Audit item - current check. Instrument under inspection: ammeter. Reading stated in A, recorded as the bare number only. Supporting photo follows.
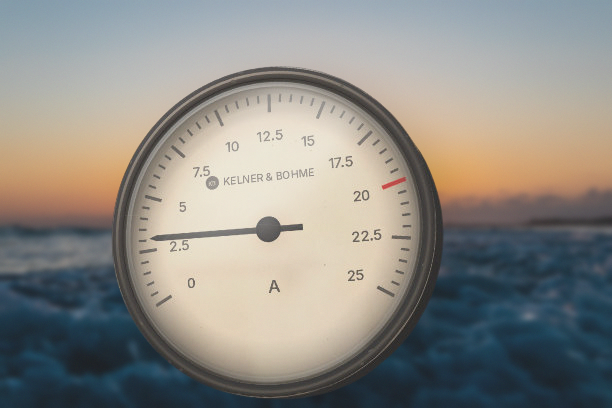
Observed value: 3
